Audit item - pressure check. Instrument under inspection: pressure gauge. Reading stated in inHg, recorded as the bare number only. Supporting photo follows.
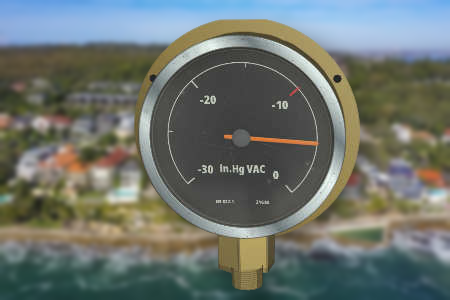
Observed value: -5
